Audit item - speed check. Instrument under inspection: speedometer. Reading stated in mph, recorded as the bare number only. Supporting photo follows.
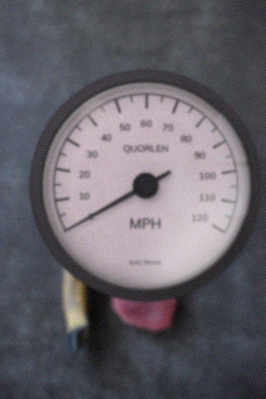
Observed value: 0
